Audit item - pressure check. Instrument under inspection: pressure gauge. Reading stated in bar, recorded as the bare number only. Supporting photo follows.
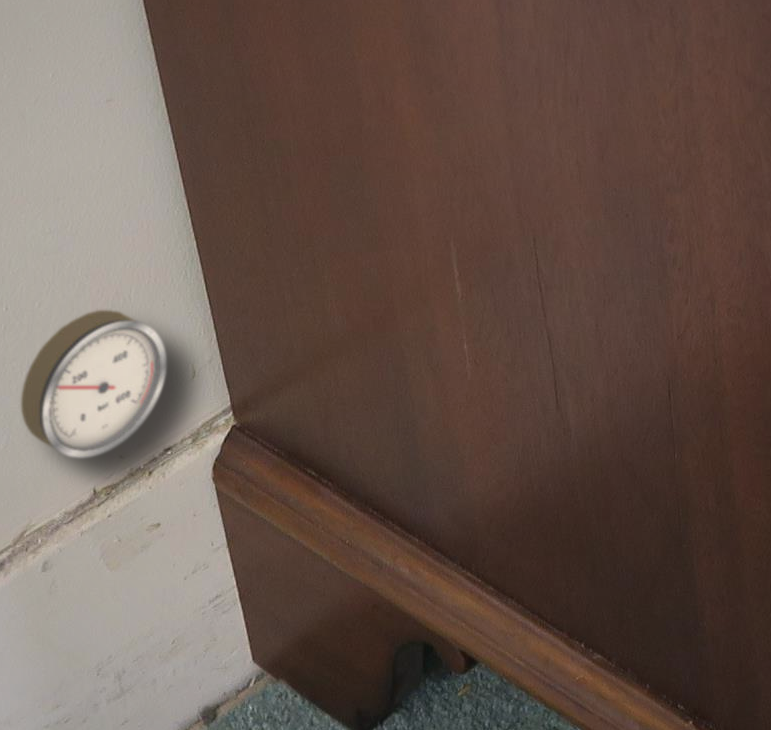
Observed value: 160
